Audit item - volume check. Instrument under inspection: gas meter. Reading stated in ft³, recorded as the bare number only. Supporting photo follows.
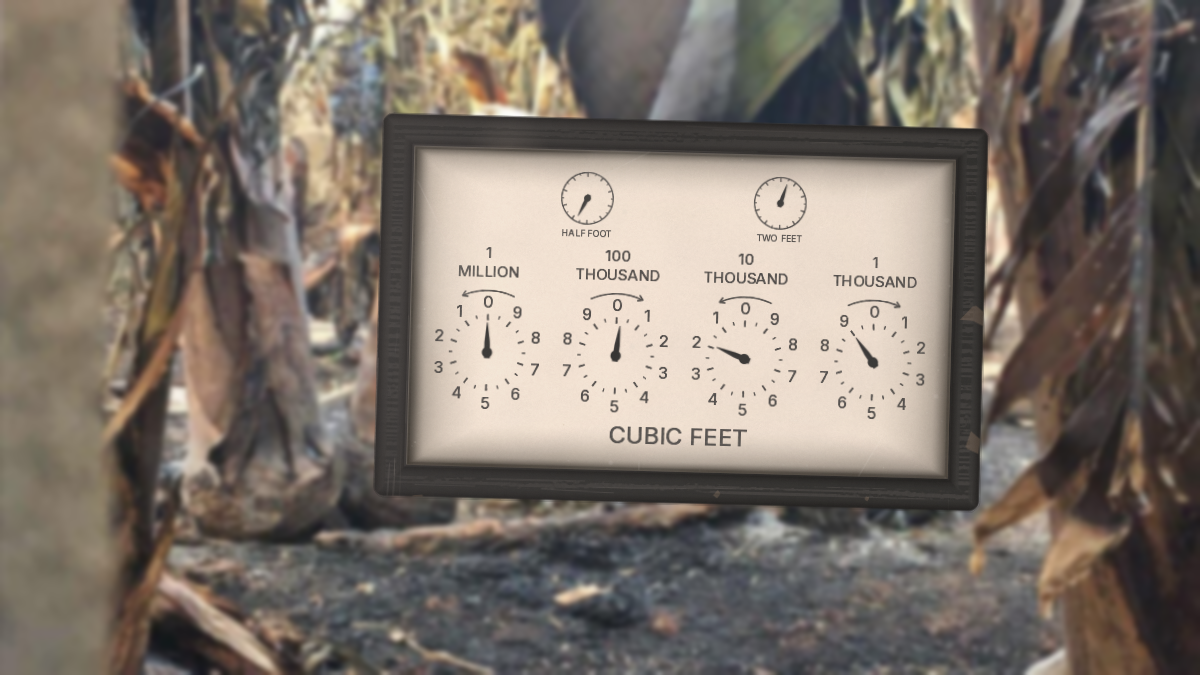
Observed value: 1900
